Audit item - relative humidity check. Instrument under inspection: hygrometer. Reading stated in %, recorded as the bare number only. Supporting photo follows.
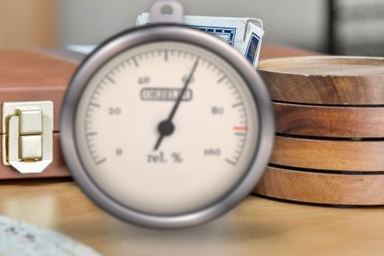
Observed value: 60
